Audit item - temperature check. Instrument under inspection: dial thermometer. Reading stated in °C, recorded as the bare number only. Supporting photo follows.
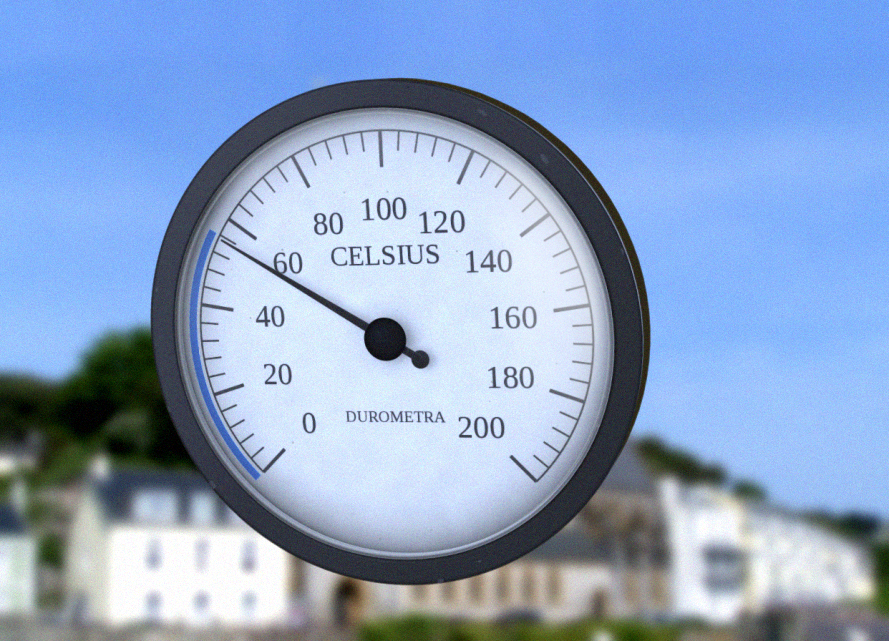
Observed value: 56
